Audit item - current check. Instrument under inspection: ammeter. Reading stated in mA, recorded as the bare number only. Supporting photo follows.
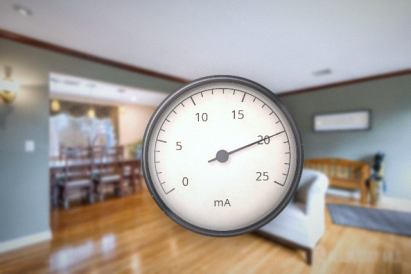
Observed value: 20
